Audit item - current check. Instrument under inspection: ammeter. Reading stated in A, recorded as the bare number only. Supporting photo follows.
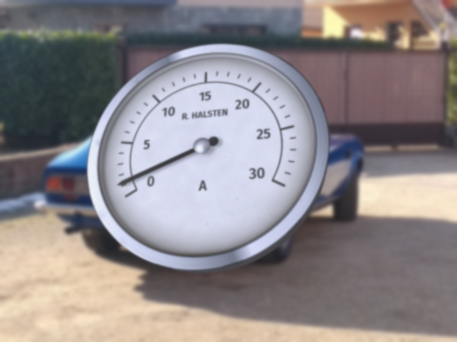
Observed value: 1
